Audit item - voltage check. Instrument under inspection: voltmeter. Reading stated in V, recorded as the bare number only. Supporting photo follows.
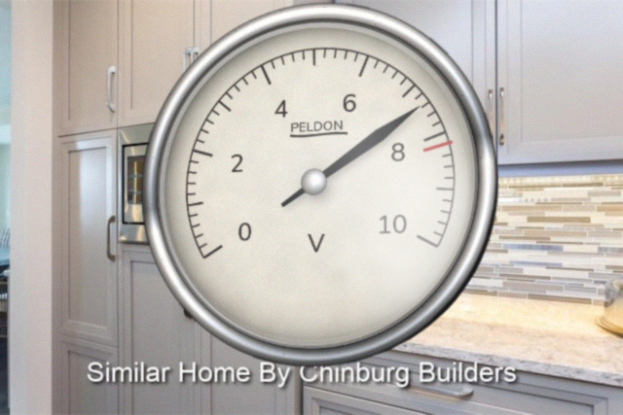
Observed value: 7.4
